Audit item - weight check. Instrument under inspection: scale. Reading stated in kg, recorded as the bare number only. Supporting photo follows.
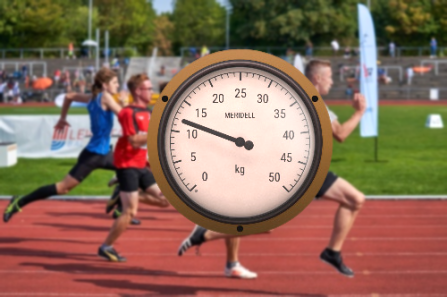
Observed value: 12
